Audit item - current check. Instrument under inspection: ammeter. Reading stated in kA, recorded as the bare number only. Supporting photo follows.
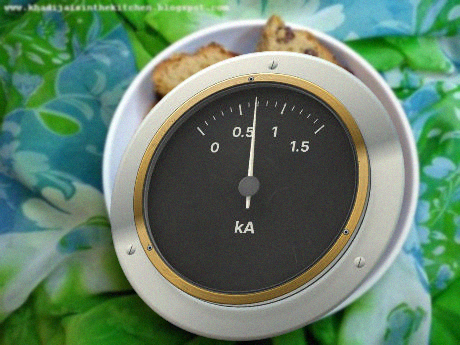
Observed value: 0.7
